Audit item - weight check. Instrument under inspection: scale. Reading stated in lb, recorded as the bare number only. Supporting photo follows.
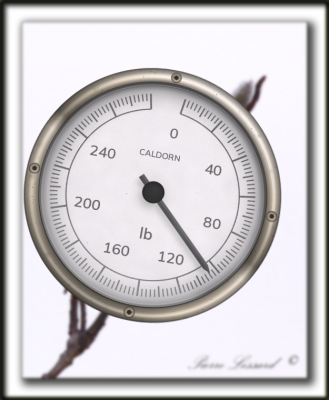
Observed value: 104
